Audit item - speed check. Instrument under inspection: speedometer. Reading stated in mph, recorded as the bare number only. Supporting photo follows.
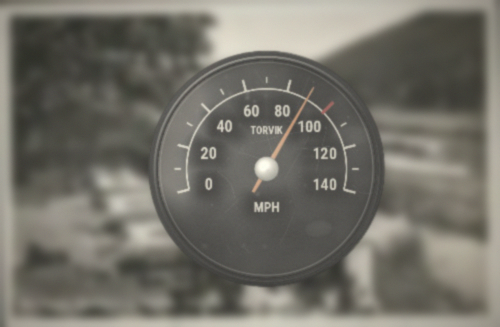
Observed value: 90
